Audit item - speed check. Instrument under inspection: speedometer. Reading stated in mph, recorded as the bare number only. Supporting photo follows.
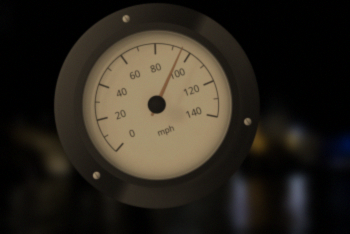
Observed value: 95
